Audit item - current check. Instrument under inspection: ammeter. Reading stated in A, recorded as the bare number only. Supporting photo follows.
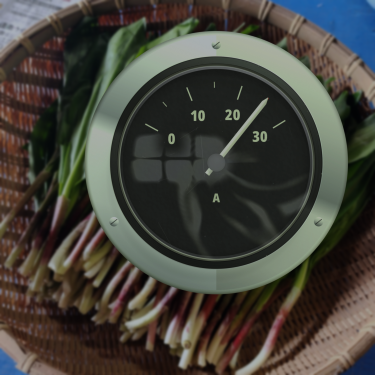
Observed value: 25
